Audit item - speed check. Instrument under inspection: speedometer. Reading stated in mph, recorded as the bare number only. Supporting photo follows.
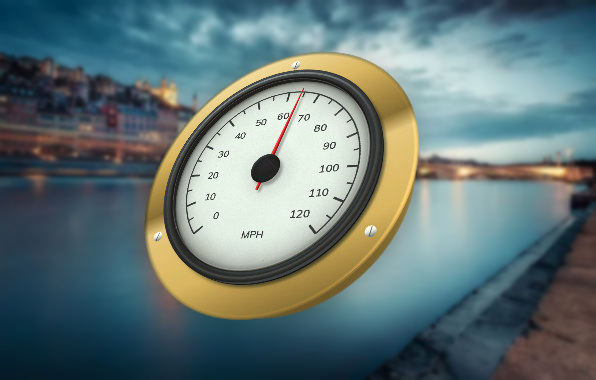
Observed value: 65
